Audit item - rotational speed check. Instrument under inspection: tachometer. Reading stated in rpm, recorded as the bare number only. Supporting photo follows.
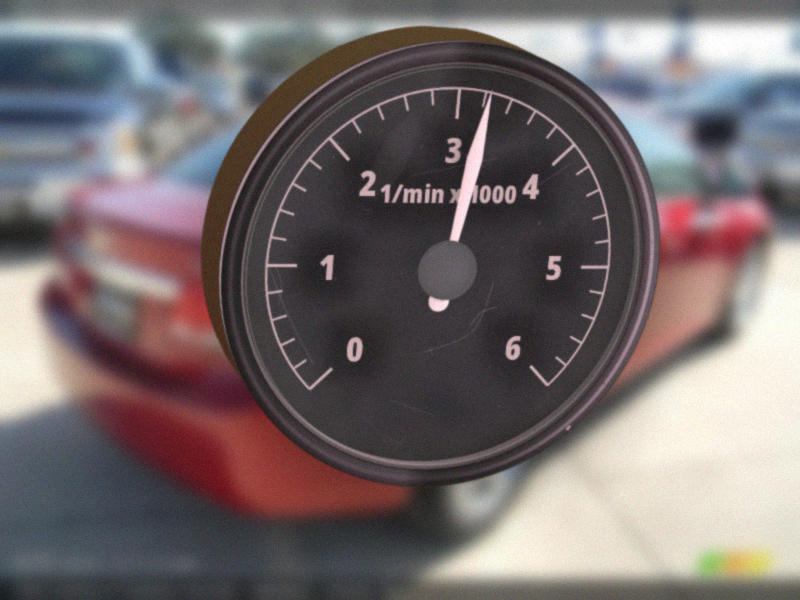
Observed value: 3200
